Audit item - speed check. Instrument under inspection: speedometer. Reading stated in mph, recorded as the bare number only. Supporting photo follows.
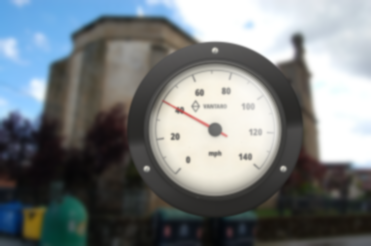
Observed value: 40
